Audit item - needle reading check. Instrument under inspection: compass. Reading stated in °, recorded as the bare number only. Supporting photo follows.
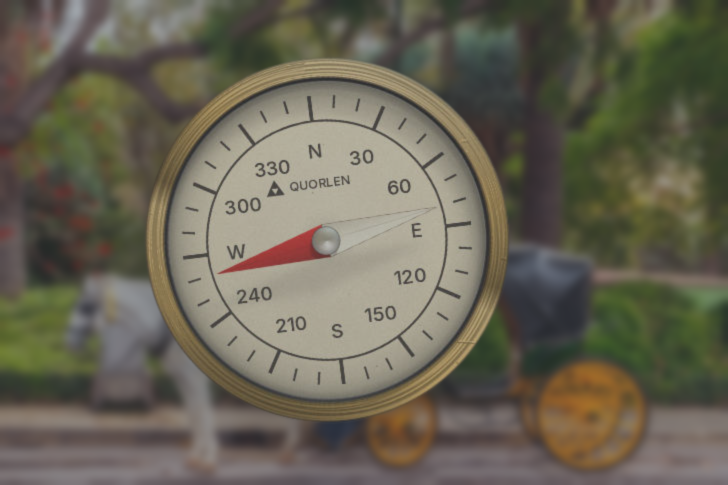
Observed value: 260
